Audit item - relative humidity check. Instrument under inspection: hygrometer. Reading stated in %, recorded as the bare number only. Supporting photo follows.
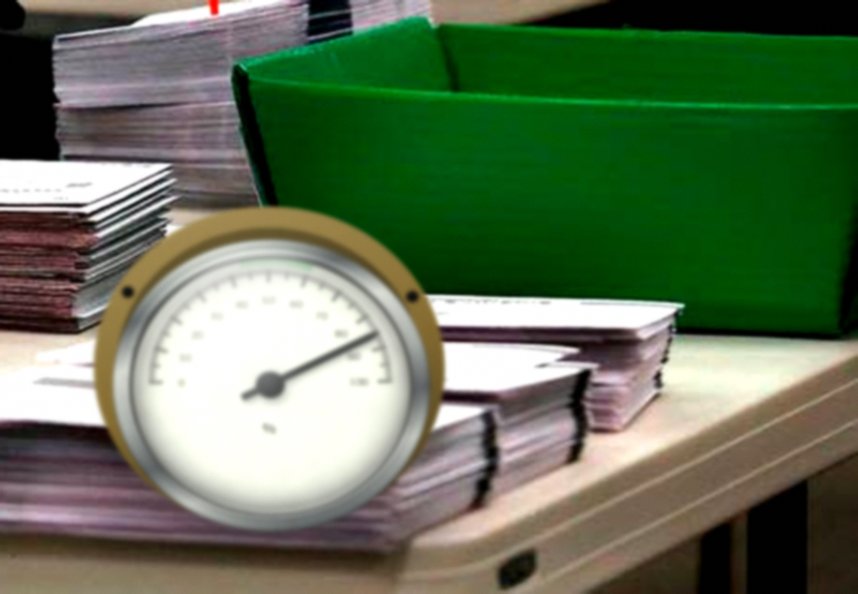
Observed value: 85
